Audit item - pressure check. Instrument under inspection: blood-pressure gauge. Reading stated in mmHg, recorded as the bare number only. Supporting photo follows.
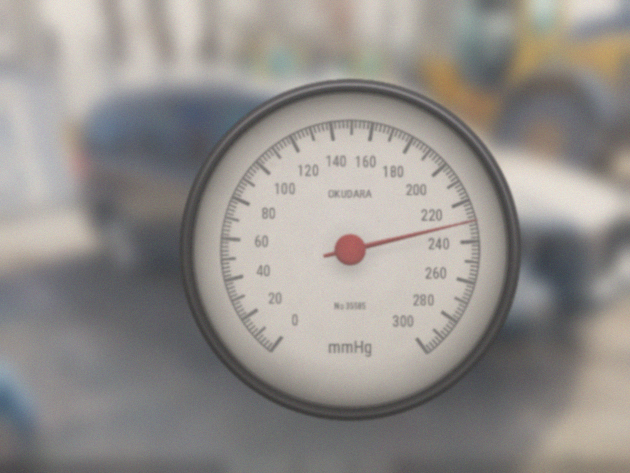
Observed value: 230
